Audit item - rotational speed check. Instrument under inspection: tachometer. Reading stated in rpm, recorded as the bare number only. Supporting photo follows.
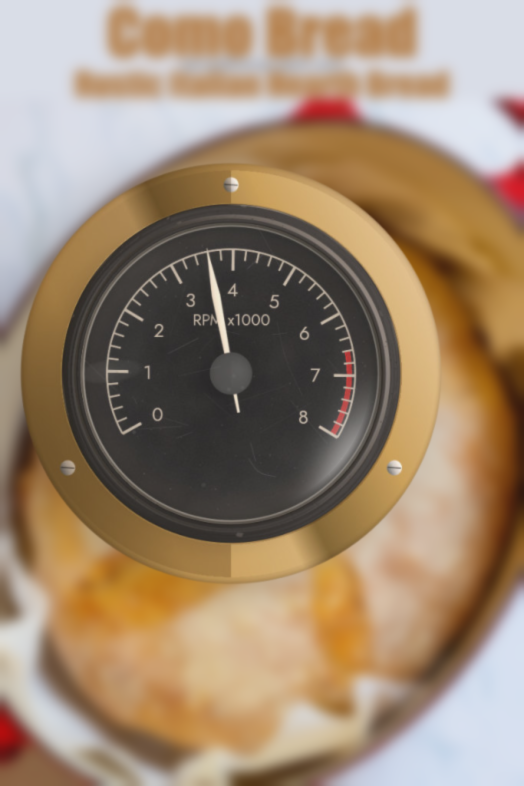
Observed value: 3600
